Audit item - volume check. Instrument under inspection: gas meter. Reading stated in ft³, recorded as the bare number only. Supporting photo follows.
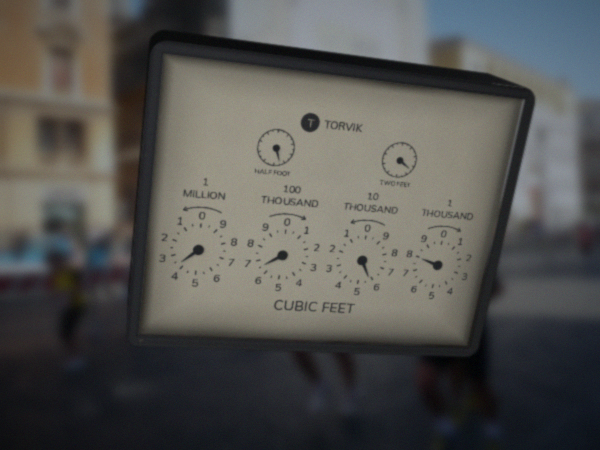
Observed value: 365800
